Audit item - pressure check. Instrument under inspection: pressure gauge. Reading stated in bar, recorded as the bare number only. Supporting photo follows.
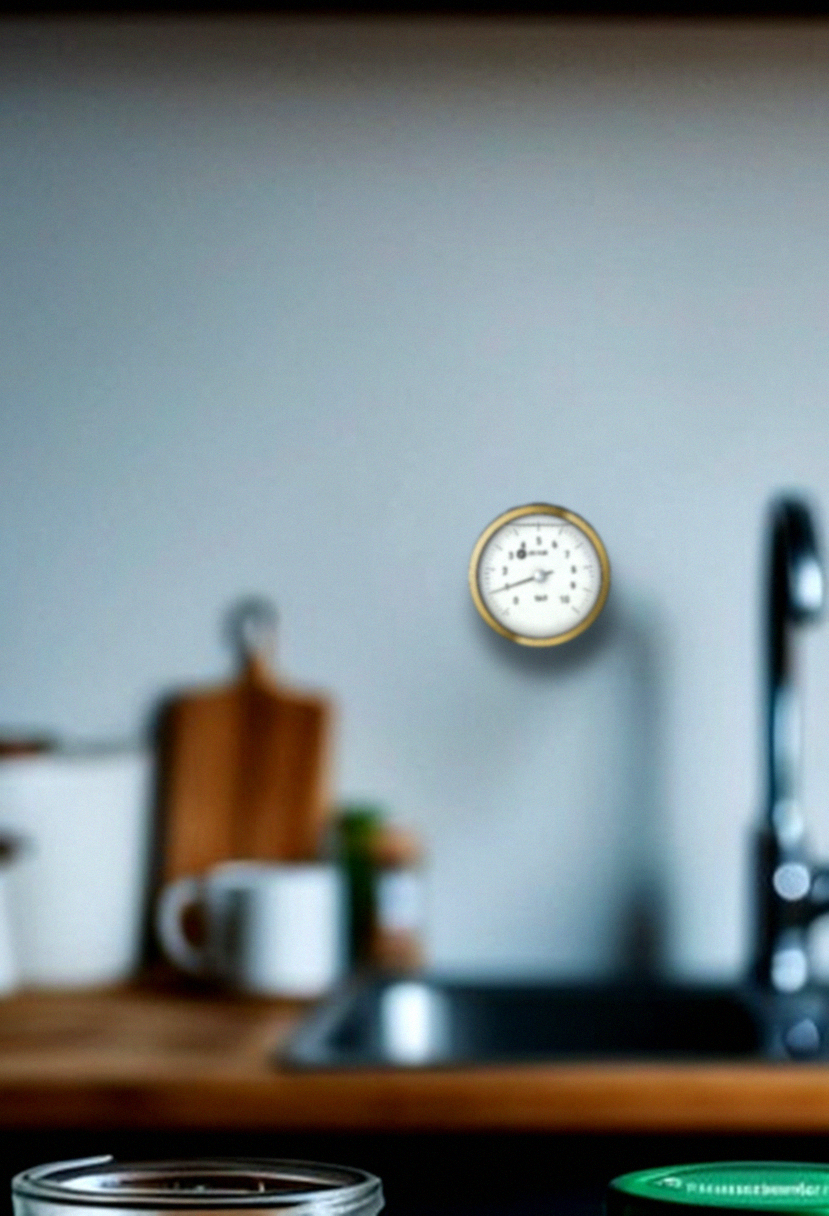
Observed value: 1
